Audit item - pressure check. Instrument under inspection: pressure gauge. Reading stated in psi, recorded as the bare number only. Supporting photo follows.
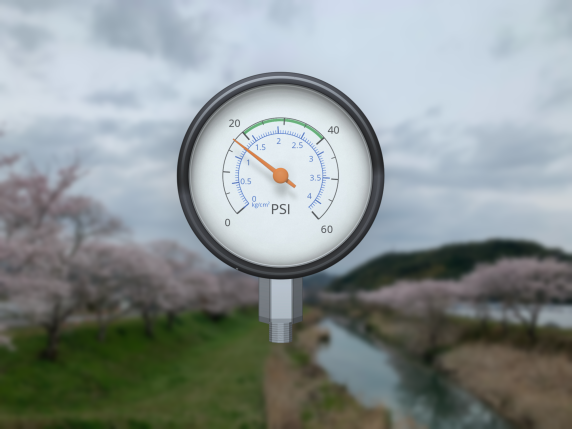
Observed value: 17.5
